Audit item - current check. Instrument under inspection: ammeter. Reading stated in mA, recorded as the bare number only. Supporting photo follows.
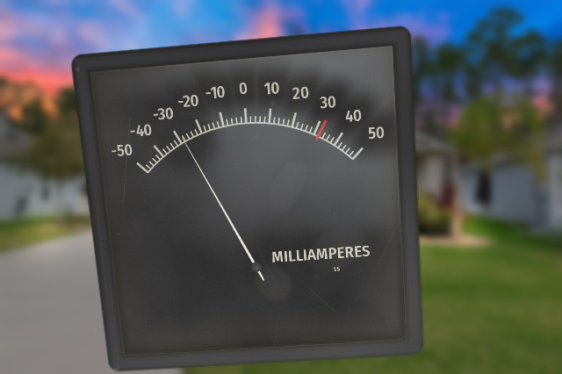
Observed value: -28
